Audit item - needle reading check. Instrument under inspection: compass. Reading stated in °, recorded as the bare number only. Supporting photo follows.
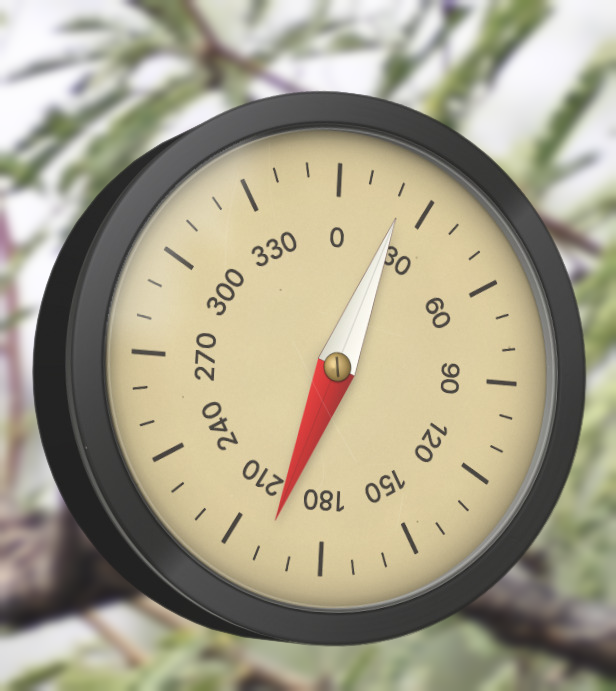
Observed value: 200
